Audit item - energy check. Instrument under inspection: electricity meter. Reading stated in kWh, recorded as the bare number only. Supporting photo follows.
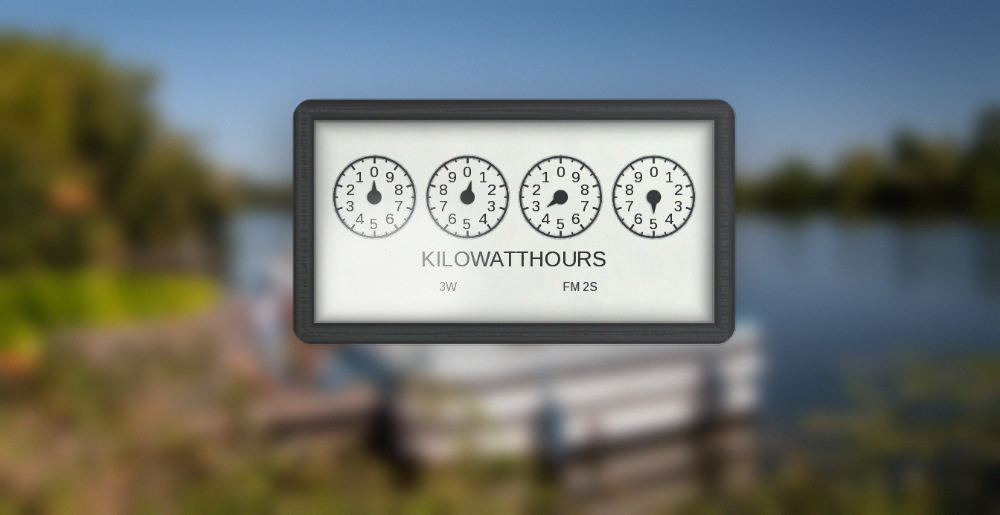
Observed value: 35
